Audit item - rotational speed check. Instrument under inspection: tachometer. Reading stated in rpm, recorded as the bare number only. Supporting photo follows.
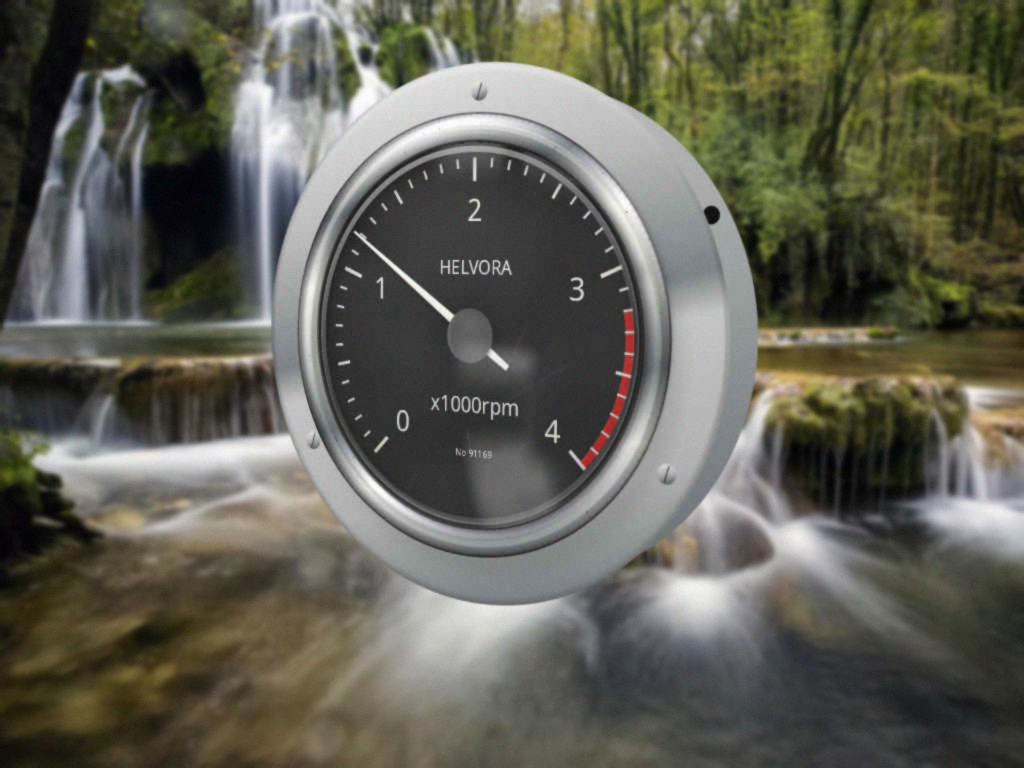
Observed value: 1200
